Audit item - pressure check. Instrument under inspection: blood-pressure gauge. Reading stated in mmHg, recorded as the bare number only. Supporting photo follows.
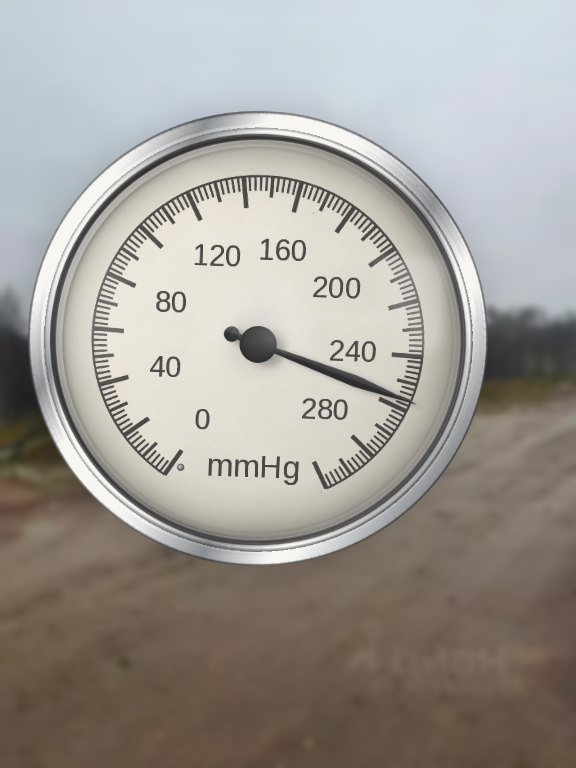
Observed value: 256
